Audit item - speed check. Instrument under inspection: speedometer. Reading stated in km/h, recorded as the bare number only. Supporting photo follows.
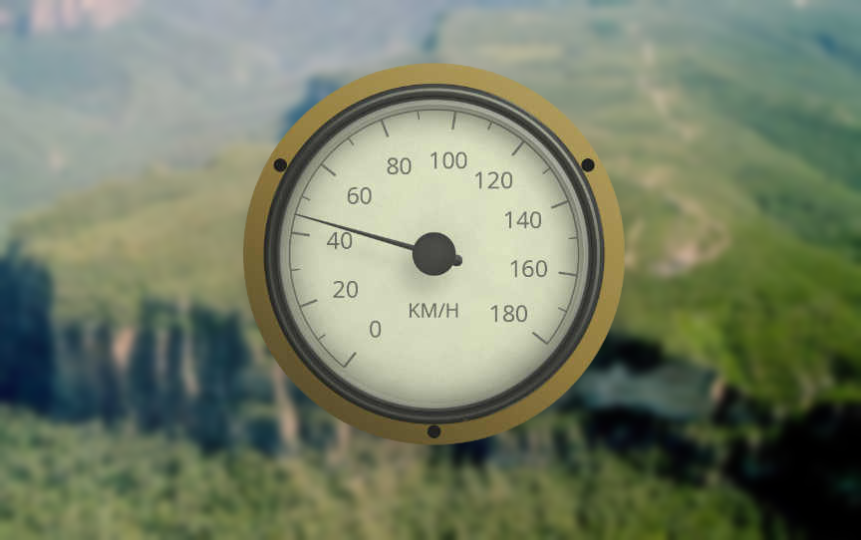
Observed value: 45
